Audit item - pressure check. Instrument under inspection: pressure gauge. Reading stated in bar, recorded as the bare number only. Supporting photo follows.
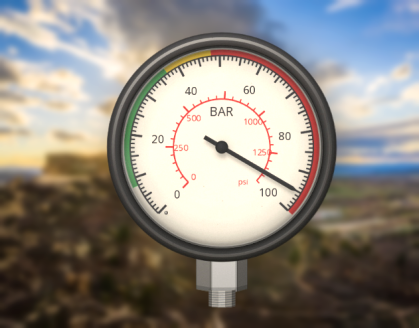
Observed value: 95
